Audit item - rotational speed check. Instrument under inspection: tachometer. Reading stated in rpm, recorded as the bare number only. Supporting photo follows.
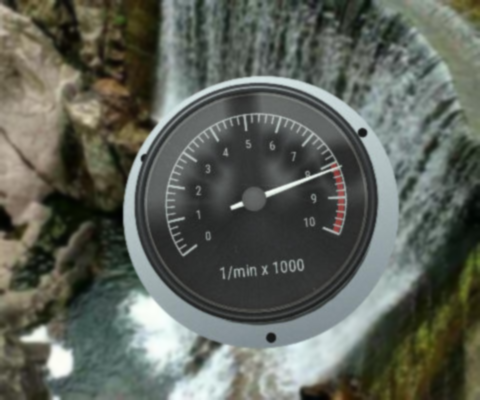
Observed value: 8200
